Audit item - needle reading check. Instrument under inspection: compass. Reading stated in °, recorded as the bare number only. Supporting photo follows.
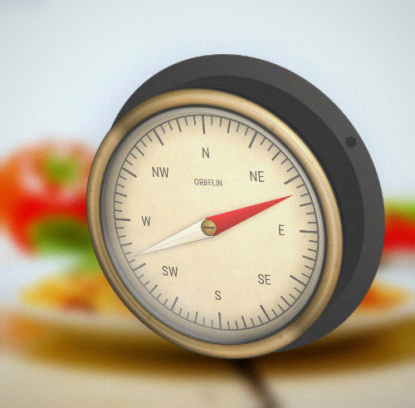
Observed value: 67.5
